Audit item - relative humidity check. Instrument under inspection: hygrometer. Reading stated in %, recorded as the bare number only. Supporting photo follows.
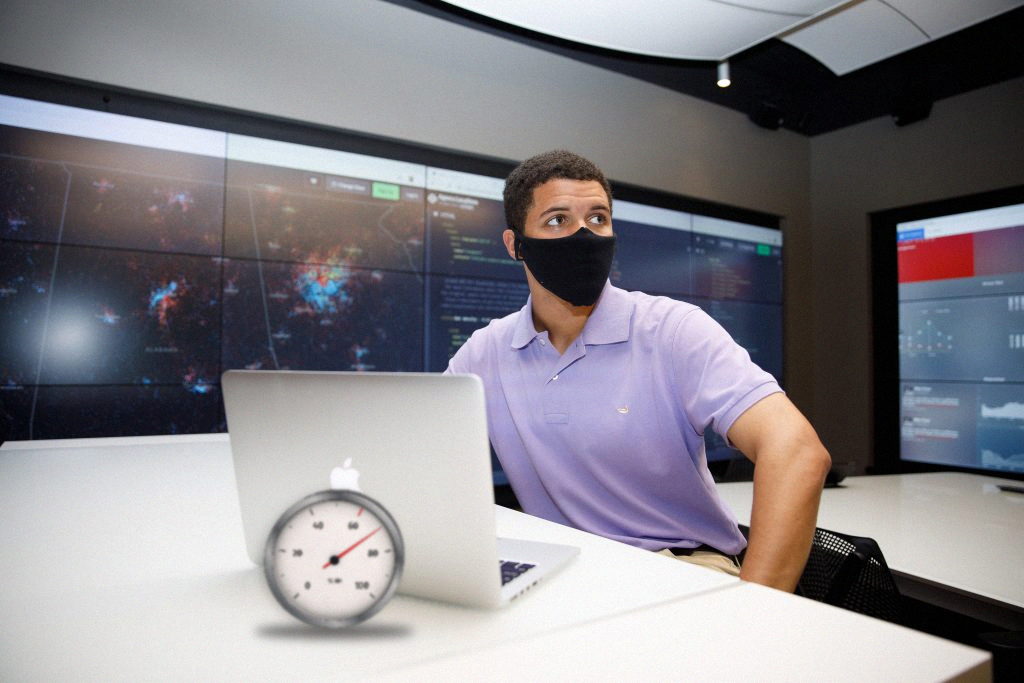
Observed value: 70
